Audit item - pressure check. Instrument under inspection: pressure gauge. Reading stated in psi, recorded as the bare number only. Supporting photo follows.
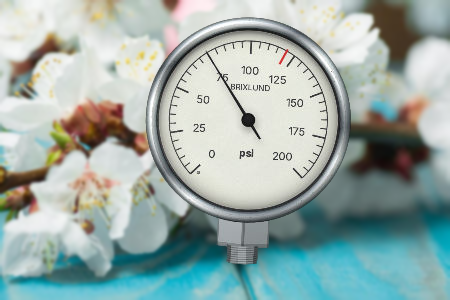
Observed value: 75
